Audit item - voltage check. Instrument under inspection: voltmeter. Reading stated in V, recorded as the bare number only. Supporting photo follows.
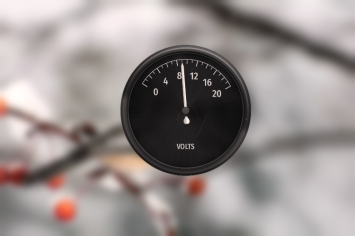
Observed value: 9
